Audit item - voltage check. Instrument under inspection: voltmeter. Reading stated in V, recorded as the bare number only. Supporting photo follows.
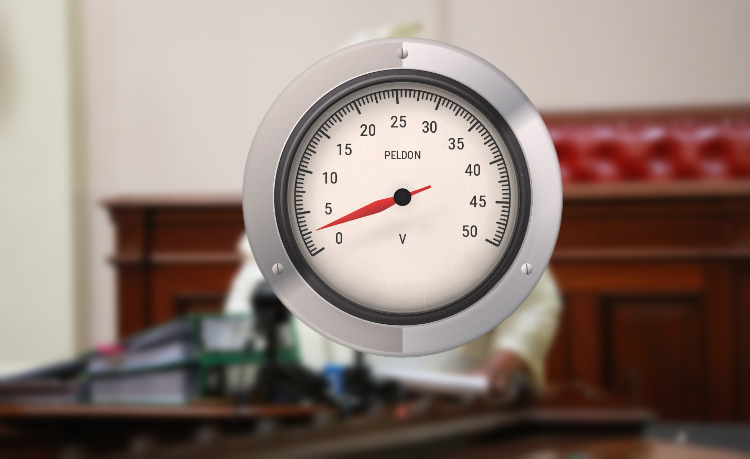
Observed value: 2.5
